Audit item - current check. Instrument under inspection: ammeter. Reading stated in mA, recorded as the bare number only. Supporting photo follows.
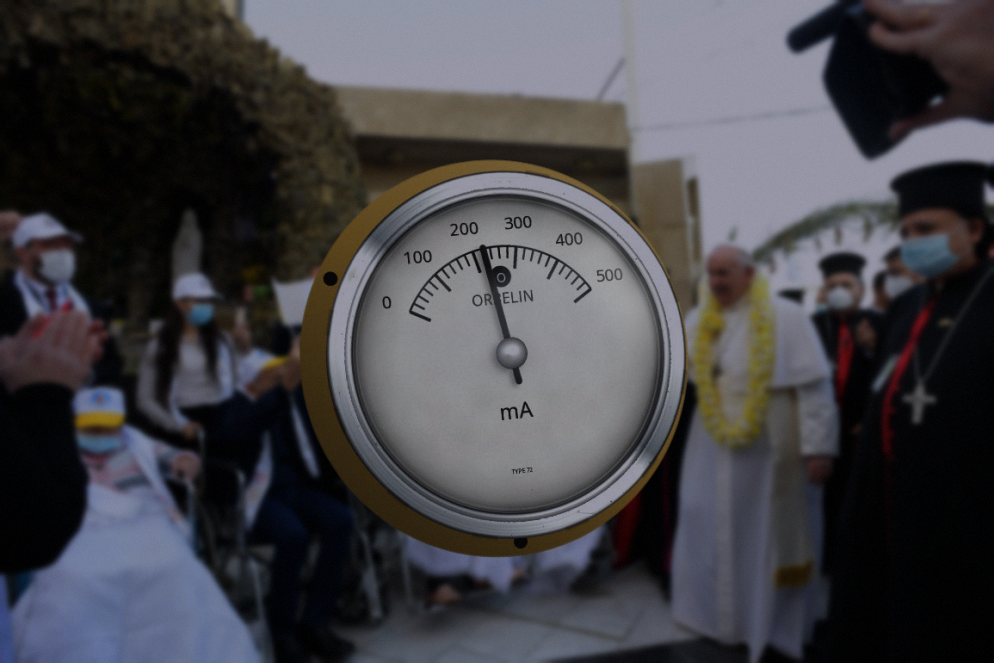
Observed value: 220
